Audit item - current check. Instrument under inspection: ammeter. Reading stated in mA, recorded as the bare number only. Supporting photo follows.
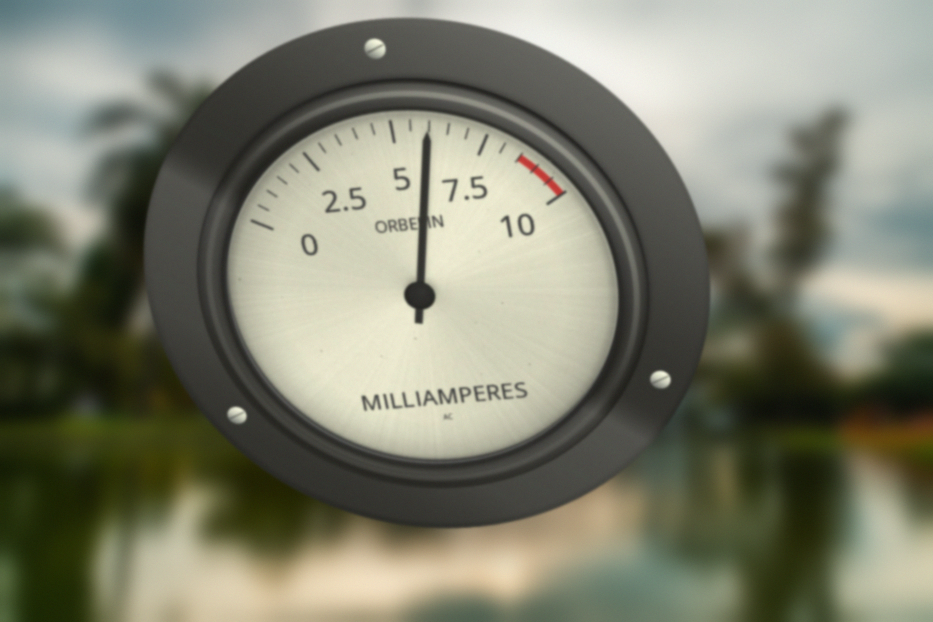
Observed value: 6
